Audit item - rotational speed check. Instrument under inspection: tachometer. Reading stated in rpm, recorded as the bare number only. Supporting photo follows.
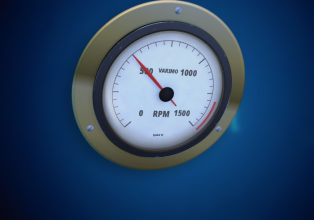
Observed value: 500
